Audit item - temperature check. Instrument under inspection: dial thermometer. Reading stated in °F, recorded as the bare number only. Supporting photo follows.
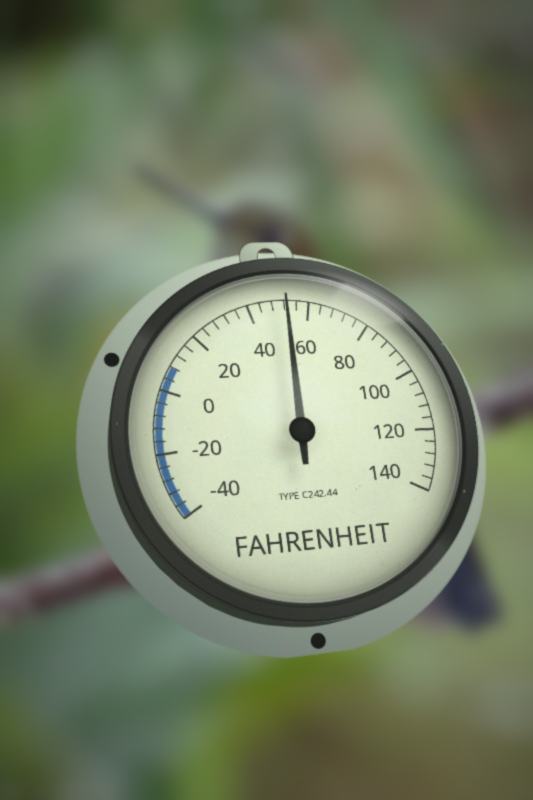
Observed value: 52
